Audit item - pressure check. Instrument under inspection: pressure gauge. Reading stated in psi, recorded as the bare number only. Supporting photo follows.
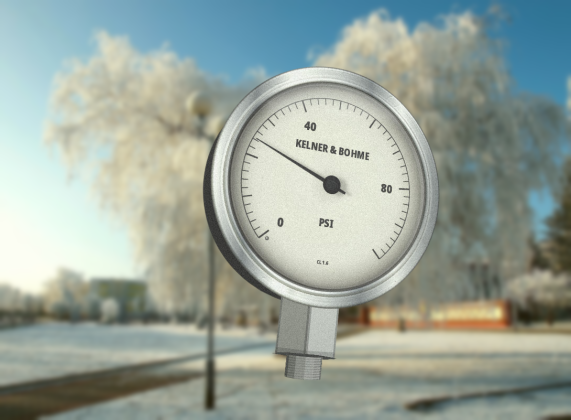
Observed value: 24
